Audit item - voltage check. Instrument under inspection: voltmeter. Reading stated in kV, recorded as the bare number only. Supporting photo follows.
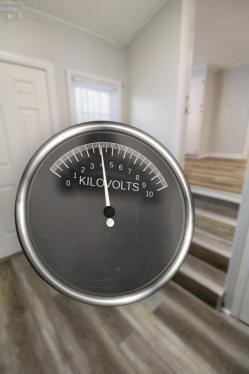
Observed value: 4
